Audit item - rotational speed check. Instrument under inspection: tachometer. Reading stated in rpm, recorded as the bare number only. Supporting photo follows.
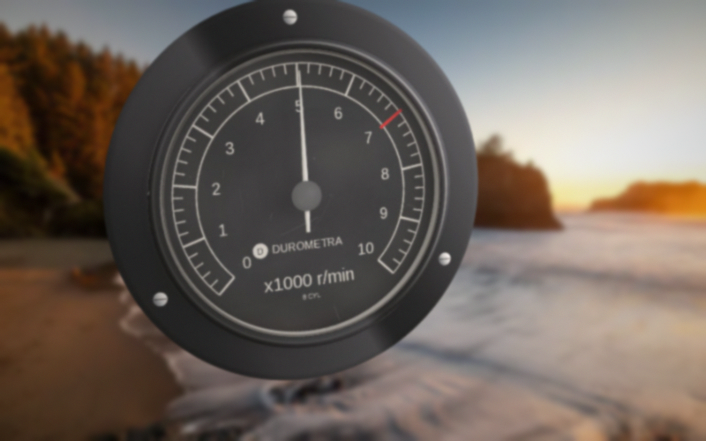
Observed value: 5000
